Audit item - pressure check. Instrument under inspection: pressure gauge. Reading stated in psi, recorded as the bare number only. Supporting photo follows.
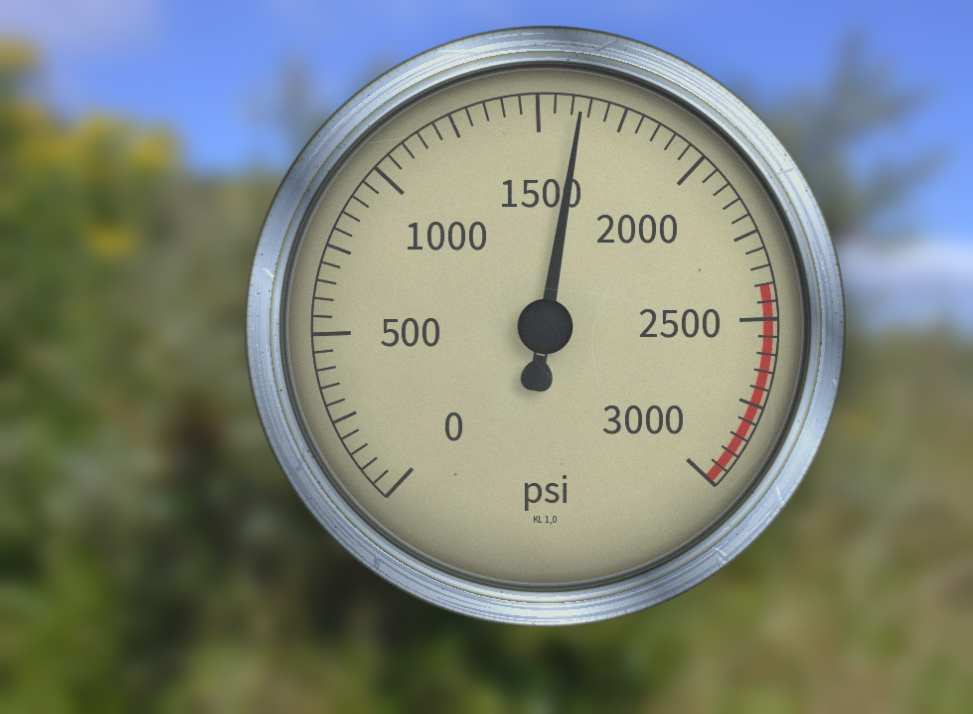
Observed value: 1625
